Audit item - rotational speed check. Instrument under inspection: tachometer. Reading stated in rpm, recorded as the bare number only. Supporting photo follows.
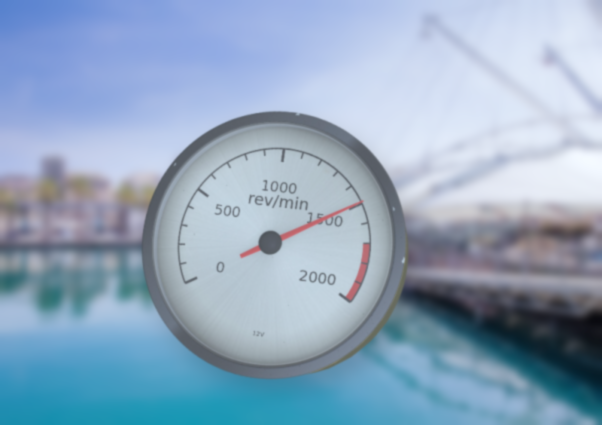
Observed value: 1500
